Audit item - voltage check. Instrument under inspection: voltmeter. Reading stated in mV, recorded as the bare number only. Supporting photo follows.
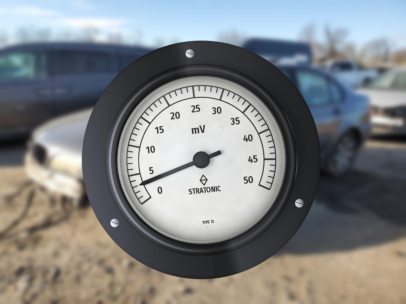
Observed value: 3
